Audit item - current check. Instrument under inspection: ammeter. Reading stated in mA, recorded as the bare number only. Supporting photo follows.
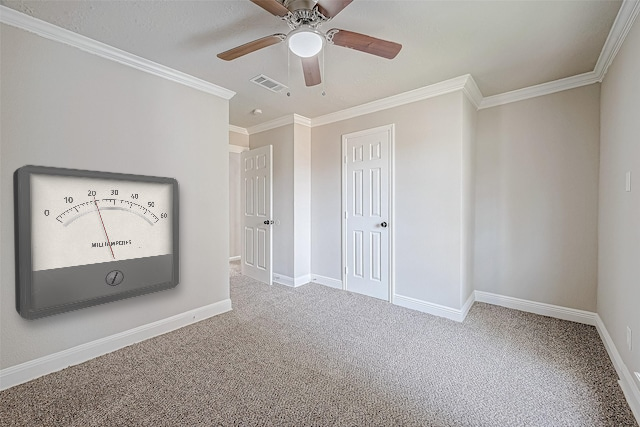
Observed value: 20
